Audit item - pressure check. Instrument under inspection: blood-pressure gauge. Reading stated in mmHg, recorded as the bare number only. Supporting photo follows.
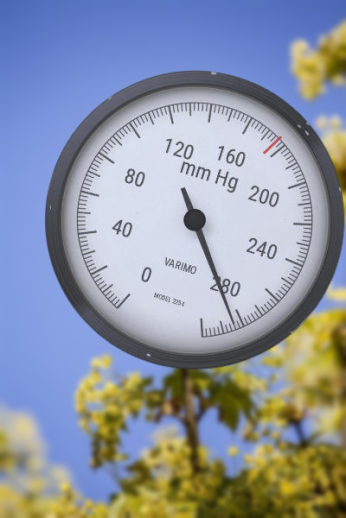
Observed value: 284
